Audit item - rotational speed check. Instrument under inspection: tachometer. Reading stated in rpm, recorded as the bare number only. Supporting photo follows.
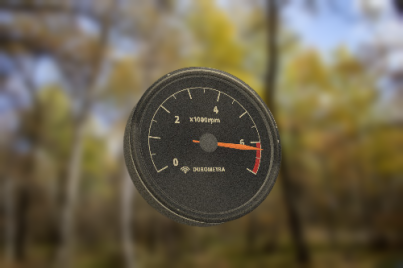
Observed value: 6250
